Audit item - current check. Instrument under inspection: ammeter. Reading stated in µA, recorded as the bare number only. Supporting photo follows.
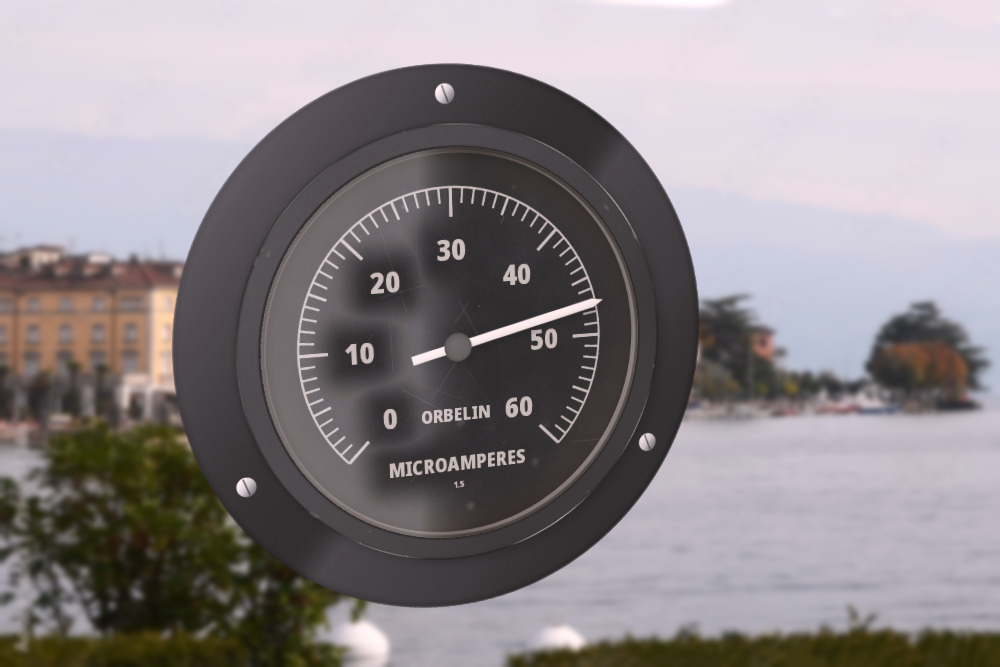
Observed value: 47
